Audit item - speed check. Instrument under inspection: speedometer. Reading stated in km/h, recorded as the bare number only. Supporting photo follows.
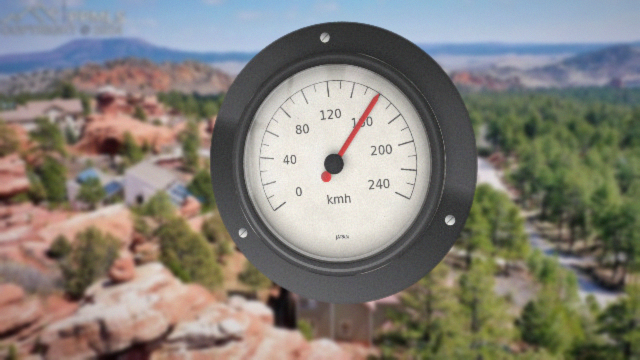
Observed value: 160
